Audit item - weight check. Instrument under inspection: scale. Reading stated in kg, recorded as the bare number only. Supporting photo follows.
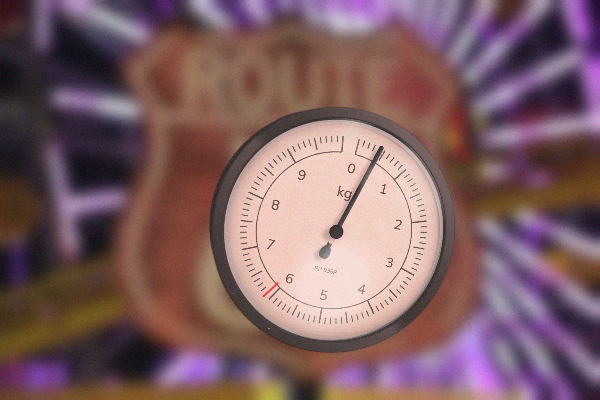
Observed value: 0.4
